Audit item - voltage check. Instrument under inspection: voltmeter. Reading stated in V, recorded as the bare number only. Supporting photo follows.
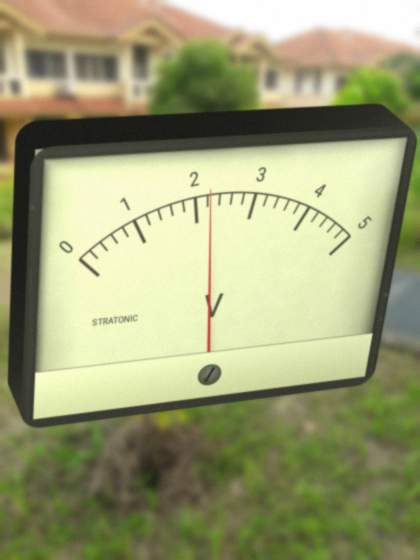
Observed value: 2.2
